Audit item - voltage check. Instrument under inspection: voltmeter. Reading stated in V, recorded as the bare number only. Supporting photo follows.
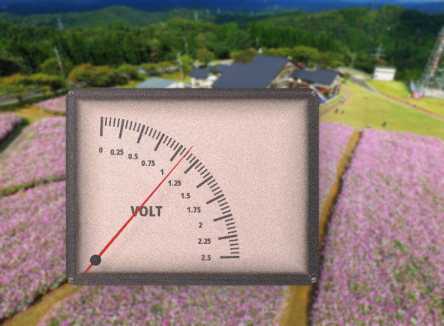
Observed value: 1.1
